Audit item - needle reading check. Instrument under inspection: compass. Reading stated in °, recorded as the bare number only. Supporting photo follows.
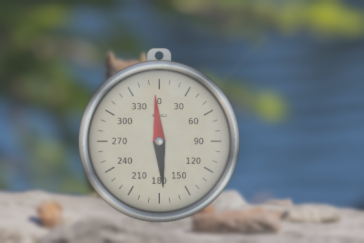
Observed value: 355
